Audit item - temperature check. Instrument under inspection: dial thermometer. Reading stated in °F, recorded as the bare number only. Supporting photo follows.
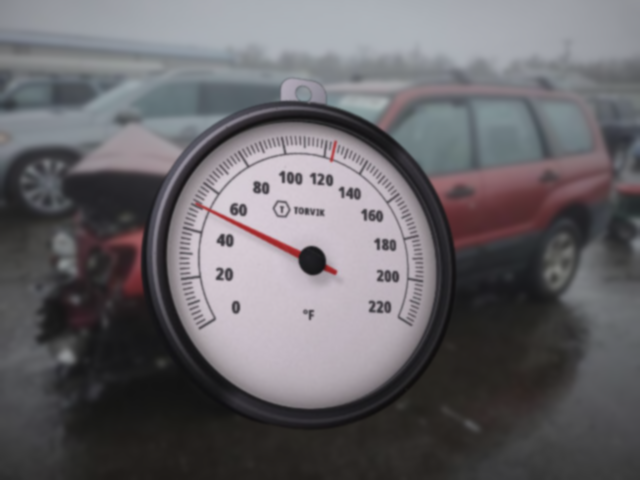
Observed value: 50
